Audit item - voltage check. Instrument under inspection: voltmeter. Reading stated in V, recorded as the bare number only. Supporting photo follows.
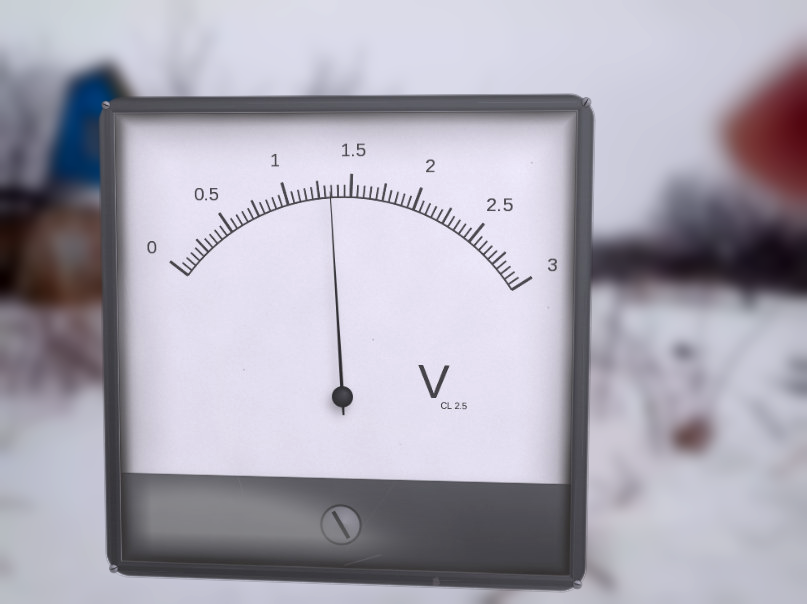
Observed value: 1.35
